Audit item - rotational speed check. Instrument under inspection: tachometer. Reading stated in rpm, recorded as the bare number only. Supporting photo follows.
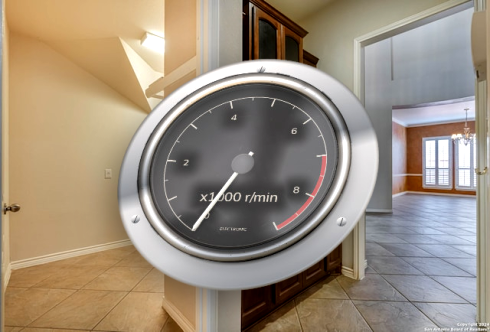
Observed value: 0
